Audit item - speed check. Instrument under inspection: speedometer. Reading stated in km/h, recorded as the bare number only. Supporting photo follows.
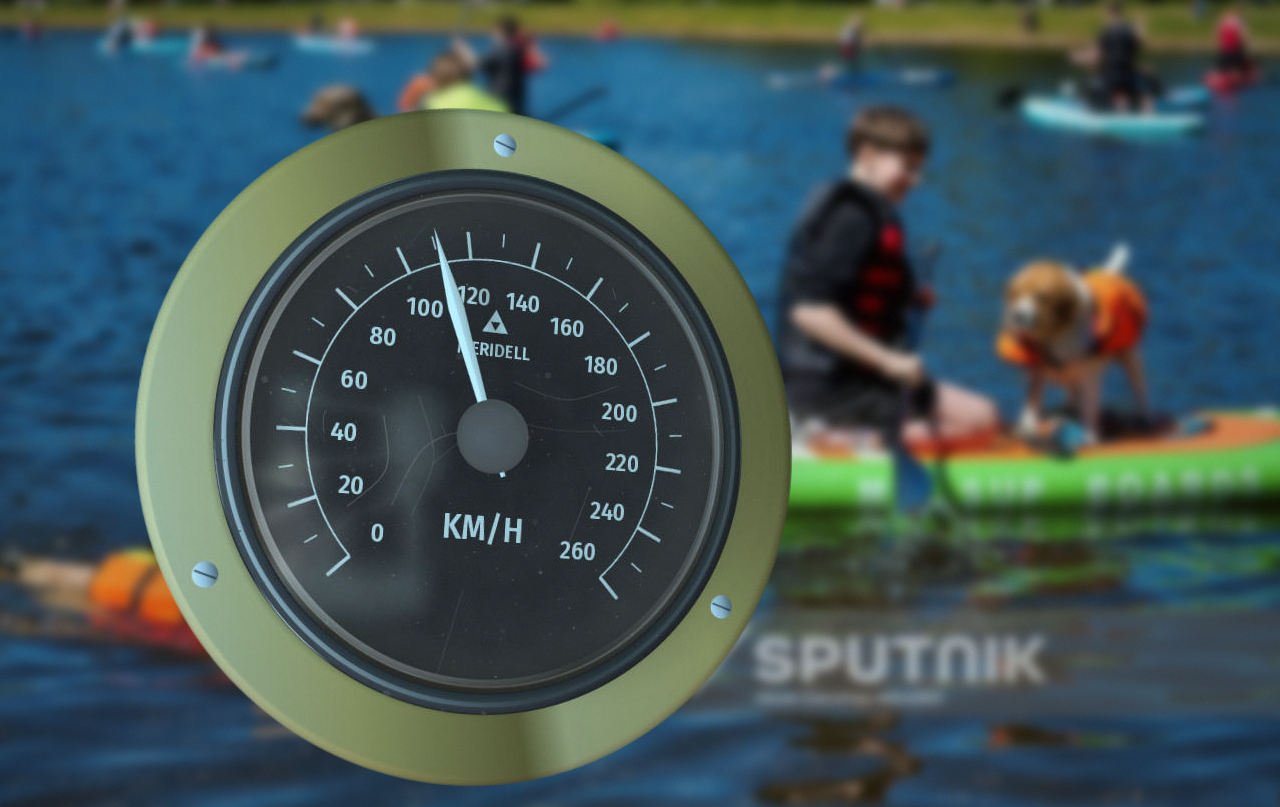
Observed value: 110
